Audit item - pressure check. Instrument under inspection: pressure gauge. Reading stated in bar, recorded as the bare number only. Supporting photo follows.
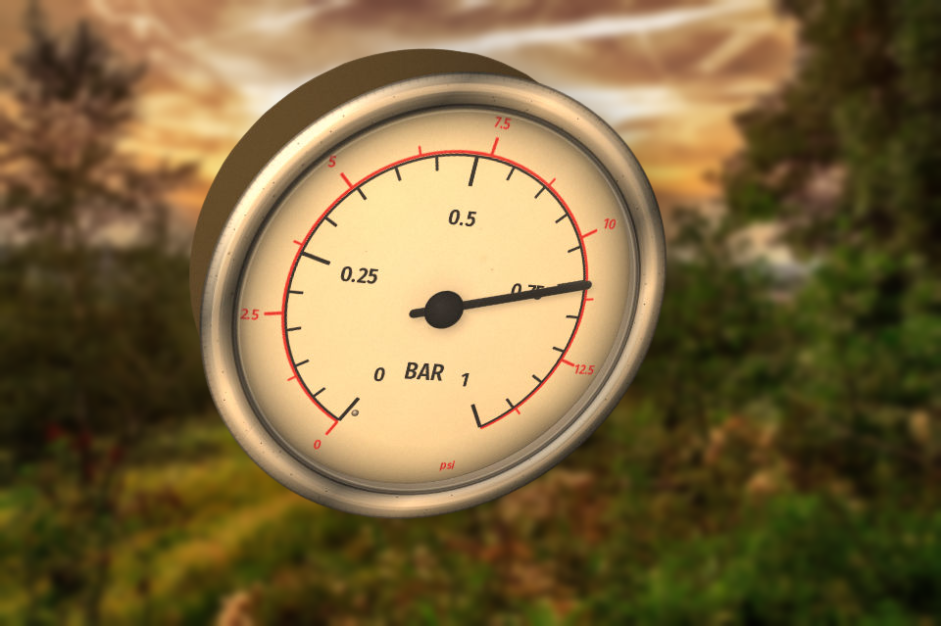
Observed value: 0.75
